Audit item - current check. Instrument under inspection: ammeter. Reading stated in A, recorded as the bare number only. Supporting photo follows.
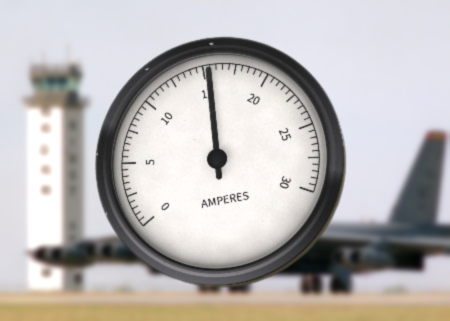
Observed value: 15.5
